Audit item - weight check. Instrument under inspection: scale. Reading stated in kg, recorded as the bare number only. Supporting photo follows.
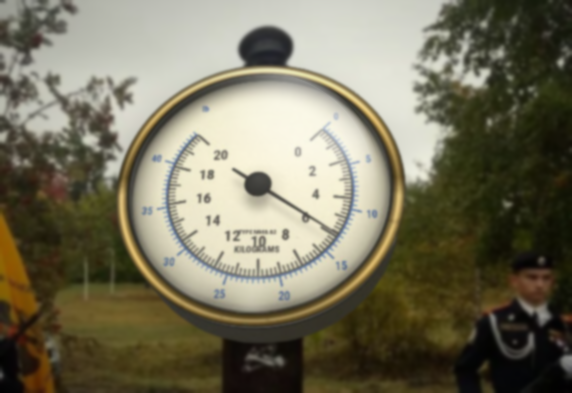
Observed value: 6
